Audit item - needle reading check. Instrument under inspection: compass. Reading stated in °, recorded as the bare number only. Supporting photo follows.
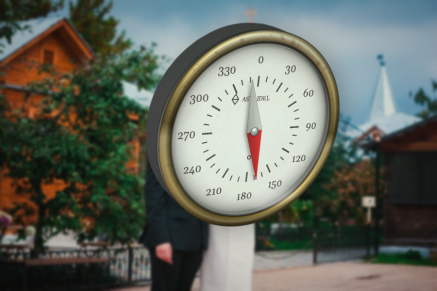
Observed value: 170
